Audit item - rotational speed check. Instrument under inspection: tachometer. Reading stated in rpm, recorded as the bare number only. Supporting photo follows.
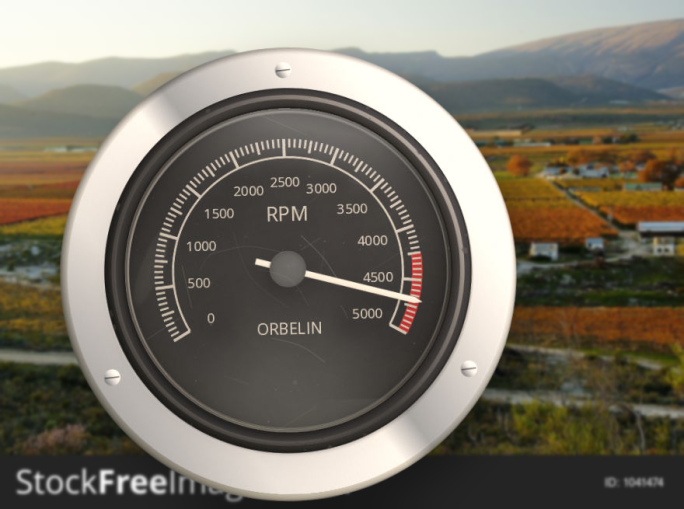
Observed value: 4700
